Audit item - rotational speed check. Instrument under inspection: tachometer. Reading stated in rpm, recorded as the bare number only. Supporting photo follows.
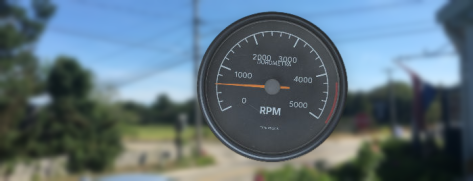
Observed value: 600
